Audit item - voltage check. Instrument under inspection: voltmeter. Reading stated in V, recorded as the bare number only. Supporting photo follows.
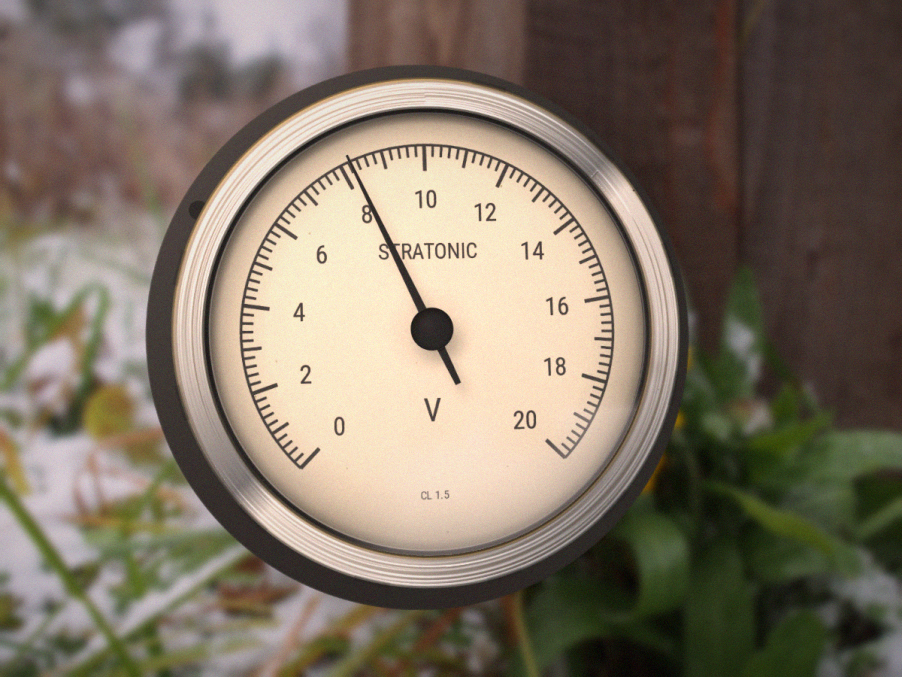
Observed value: 8.2
